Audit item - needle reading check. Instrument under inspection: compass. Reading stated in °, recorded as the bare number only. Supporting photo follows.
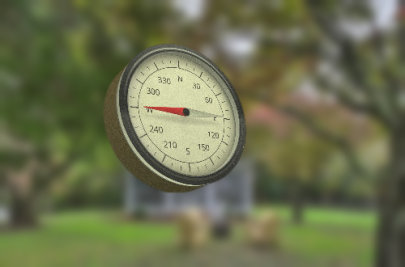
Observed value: 270
